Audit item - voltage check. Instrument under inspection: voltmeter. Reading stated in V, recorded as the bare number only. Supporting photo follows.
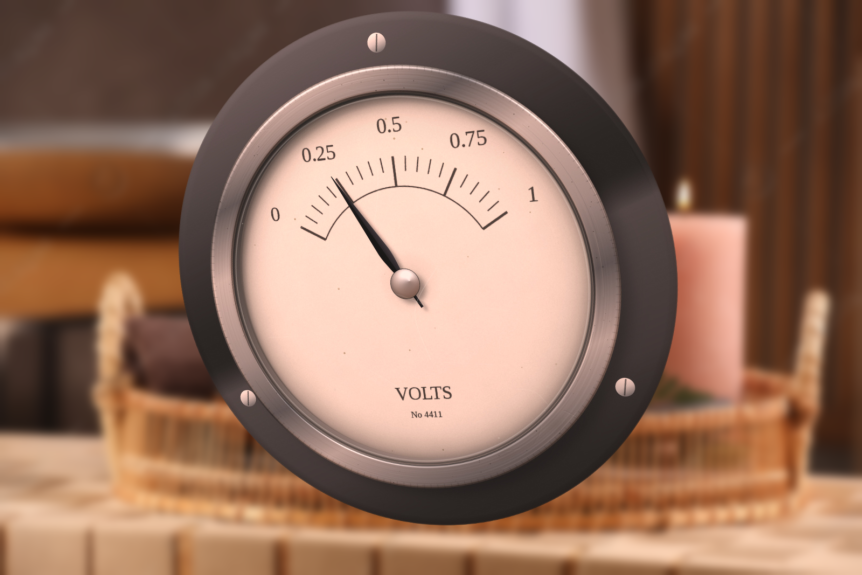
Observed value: 0.25
